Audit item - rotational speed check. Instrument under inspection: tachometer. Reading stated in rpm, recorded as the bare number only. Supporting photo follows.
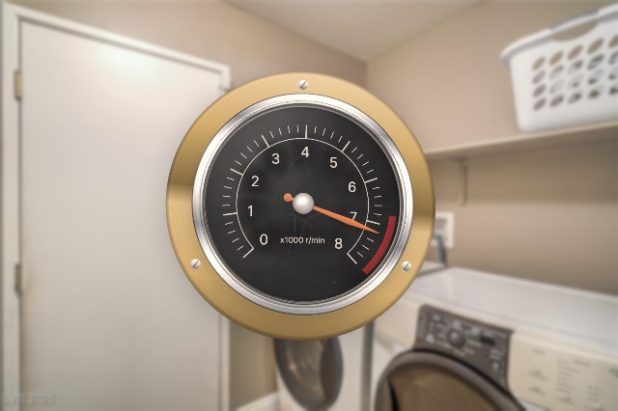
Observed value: 7200
